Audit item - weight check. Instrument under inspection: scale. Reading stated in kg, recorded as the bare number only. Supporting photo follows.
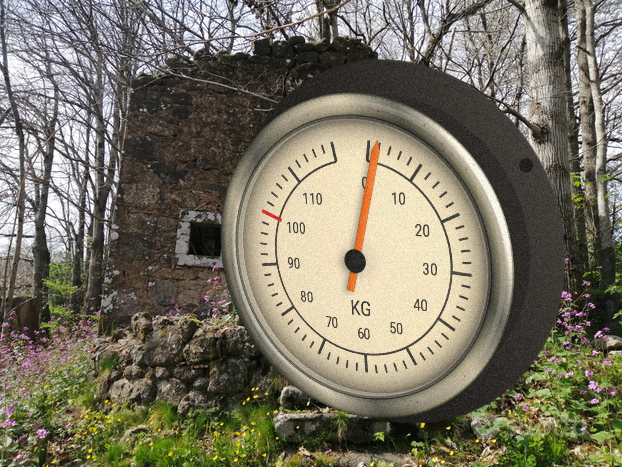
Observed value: 2
